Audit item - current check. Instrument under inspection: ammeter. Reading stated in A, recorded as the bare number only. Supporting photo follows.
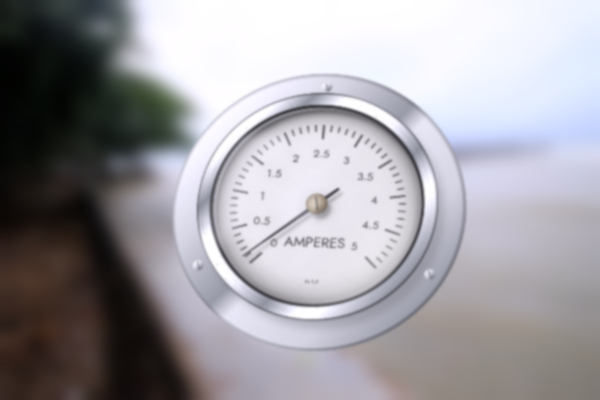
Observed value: 0.1
